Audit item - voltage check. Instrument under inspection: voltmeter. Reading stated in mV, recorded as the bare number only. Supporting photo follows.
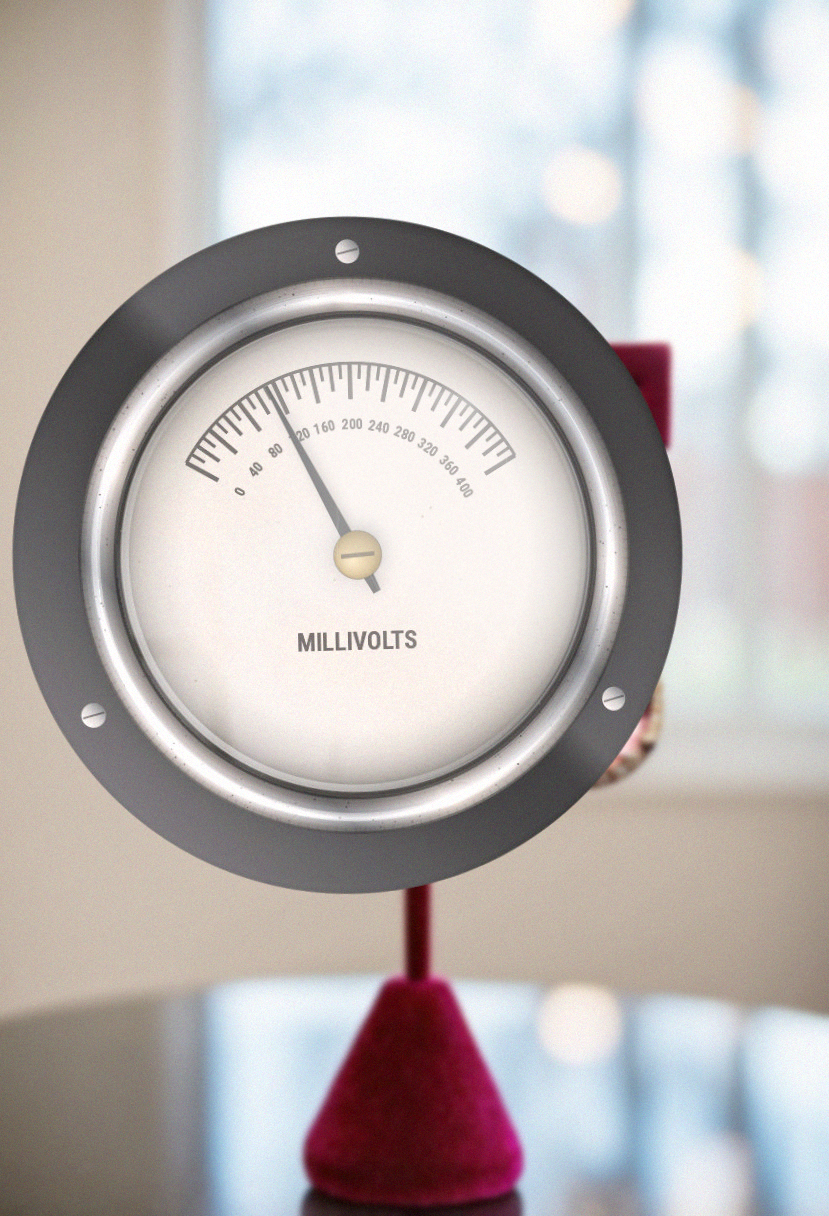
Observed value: 110
